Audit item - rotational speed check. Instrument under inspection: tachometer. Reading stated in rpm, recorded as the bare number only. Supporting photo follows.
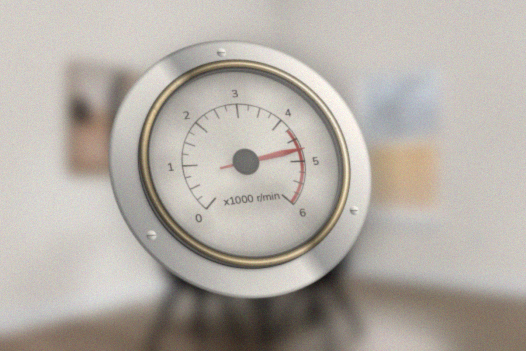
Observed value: 4750
